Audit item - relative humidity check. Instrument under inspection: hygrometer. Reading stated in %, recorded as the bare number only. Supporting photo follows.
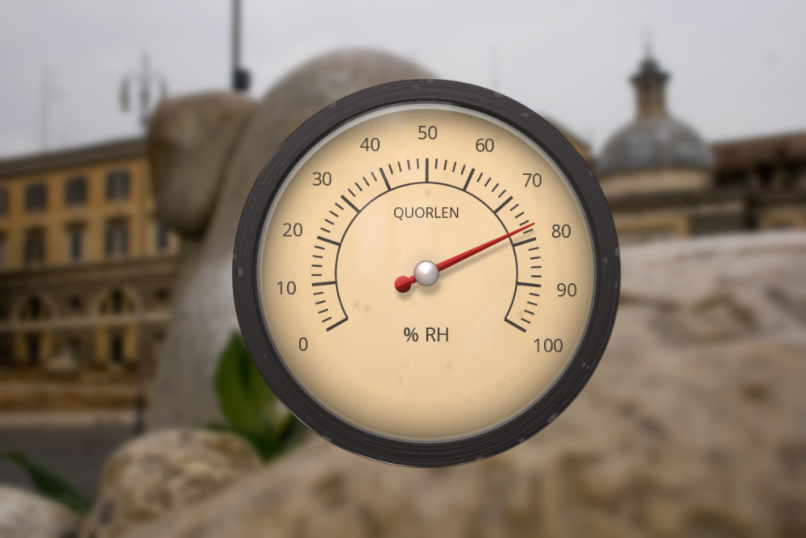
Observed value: 77
